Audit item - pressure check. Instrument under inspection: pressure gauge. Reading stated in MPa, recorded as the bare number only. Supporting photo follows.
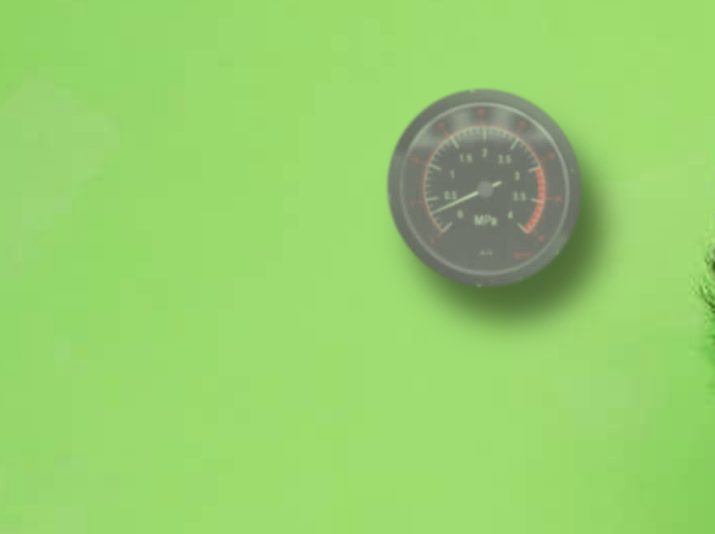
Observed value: 0.3
